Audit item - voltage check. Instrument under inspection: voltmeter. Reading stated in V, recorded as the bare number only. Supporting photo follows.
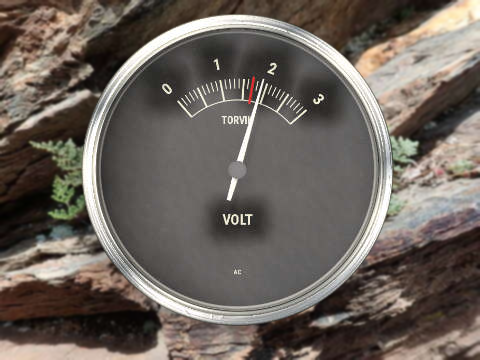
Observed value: 1.9
